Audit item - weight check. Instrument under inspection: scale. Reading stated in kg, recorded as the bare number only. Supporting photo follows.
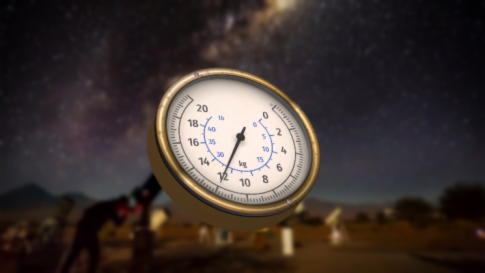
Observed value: 12
